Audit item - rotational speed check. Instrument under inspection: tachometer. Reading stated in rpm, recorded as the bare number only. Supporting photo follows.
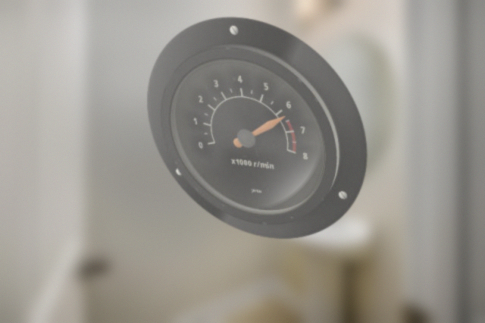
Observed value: 6250
